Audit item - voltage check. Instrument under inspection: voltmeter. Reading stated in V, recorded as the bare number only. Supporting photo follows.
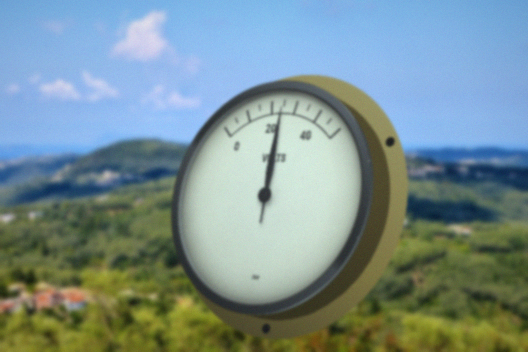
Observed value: 25
